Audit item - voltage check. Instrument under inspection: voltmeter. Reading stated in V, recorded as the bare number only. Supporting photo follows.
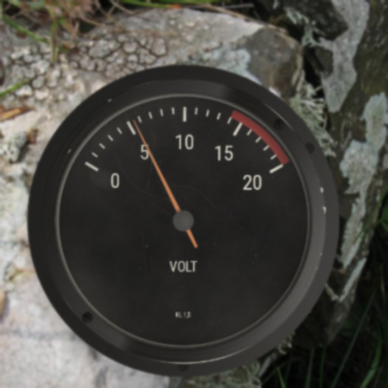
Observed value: 5.5
